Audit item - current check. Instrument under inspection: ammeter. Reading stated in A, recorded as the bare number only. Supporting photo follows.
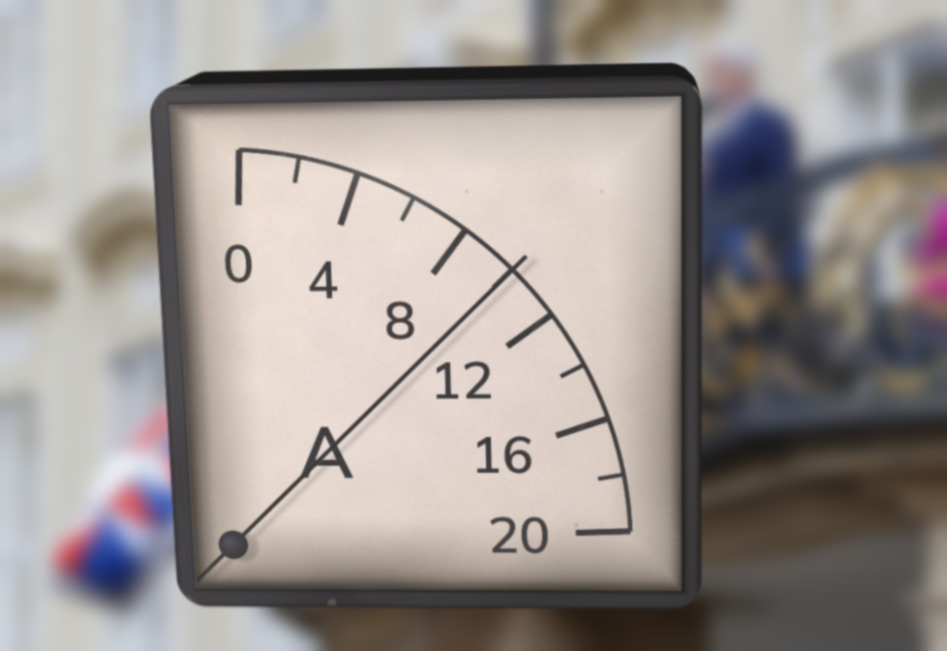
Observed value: 10
